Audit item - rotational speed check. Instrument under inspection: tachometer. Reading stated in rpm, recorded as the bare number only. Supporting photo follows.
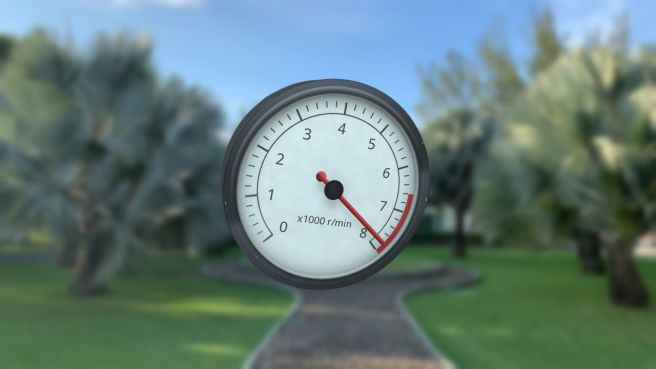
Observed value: 7800
